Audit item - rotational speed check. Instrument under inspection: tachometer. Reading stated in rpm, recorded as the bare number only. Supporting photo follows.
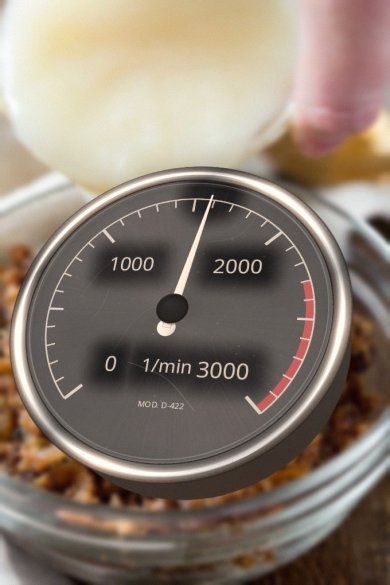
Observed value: 1600
